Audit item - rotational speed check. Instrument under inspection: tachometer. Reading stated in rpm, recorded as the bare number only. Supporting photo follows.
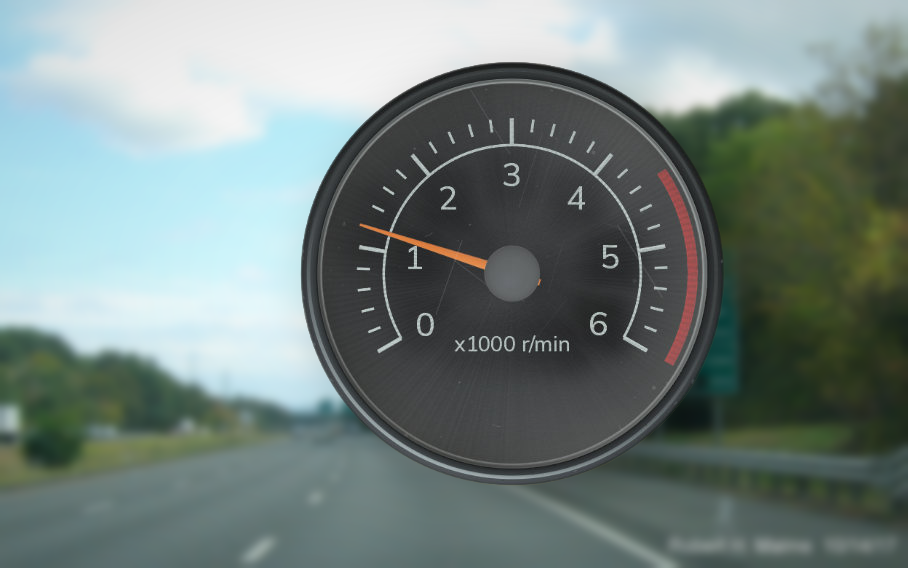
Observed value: 1200
